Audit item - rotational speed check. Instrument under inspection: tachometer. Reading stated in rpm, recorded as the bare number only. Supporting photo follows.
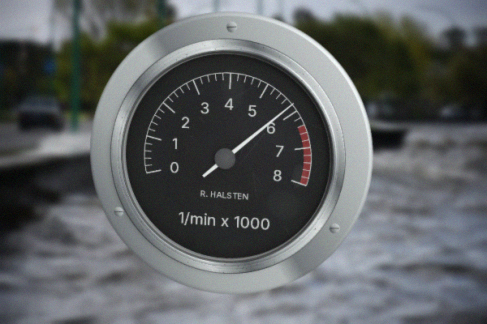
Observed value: 5800
